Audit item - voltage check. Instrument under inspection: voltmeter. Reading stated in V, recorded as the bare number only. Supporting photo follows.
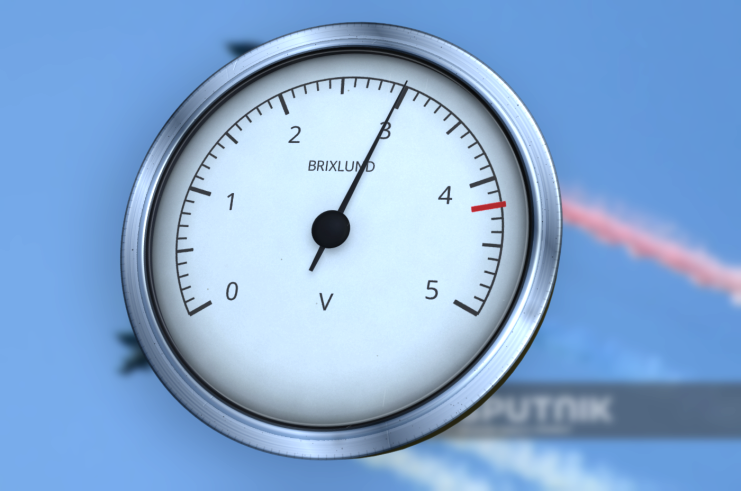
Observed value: 3
